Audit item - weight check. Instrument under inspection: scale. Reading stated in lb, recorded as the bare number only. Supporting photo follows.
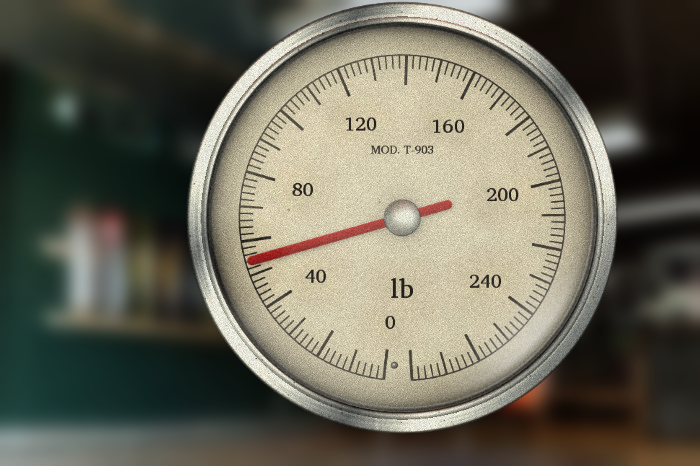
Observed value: 54
